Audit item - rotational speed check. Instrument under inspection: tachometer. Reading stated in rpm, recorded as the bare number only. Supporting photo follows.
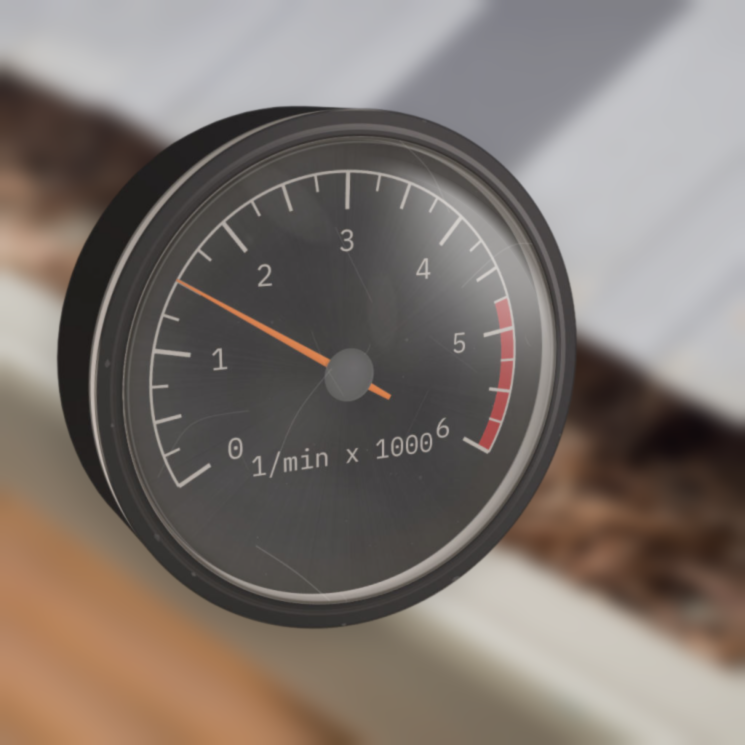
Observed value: 1500
